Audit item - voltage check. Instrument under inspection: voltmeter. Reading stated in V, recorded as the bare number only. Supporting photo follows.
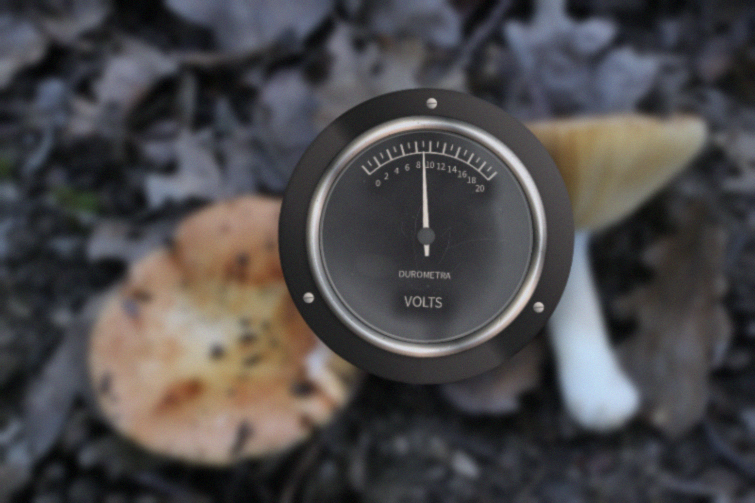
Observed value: 9
